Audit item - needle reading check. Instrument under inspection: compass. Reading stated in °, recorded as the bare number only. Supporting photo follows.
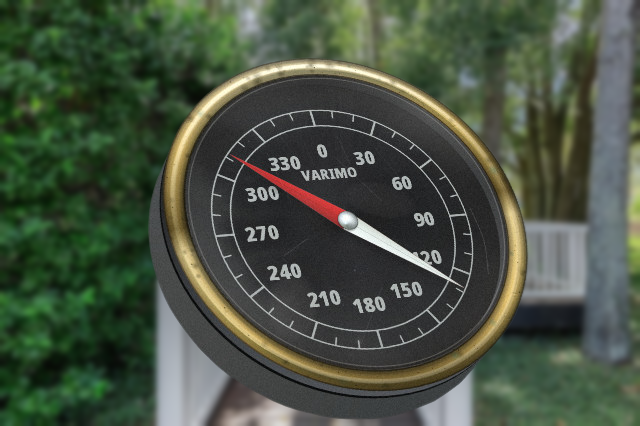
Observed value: 310
